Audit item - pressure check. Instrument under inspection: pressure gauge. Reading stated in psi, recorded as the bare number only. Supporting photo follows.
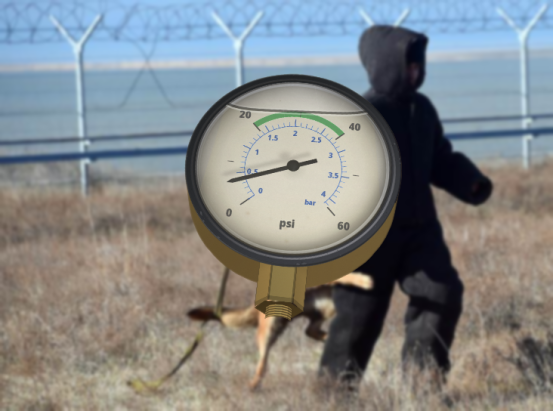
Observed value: 5
